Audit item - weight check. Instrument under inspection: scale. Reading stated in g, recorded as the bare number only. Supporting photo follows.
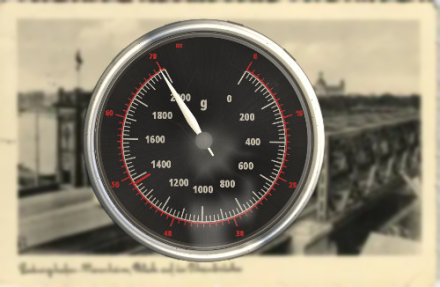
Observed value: 1980
